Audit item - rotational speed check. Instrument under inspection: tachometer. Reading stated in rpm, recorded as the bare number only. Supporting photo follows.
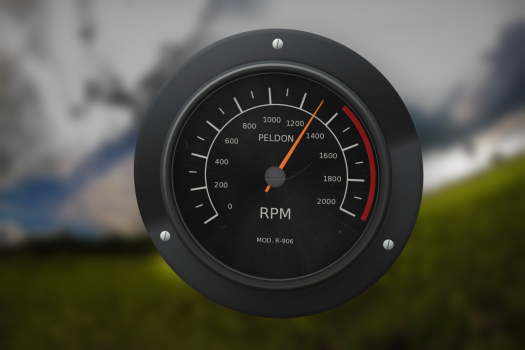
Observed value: 1300
